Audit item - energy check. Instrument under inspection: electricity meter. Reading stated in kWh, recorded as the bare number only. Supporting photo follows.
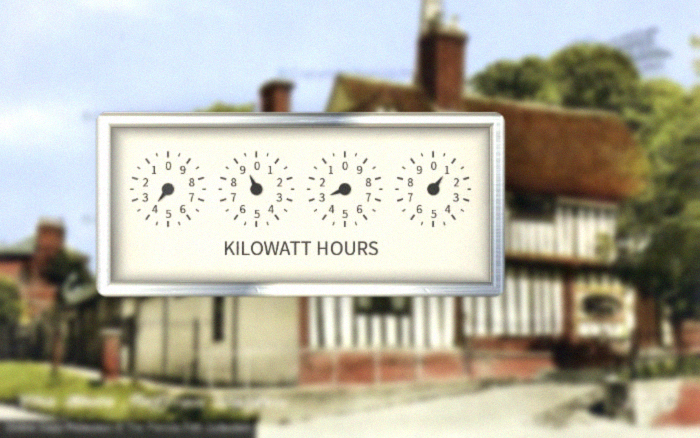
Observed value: 3931
